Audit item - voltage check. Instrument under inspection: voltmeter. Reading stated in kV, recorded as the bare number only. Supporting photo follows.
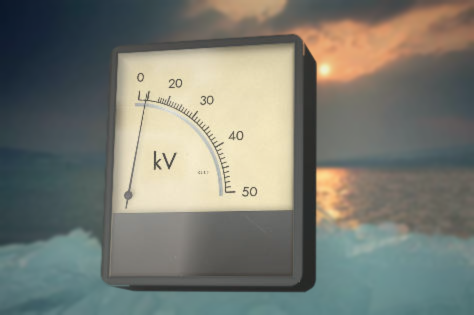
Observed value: 10
